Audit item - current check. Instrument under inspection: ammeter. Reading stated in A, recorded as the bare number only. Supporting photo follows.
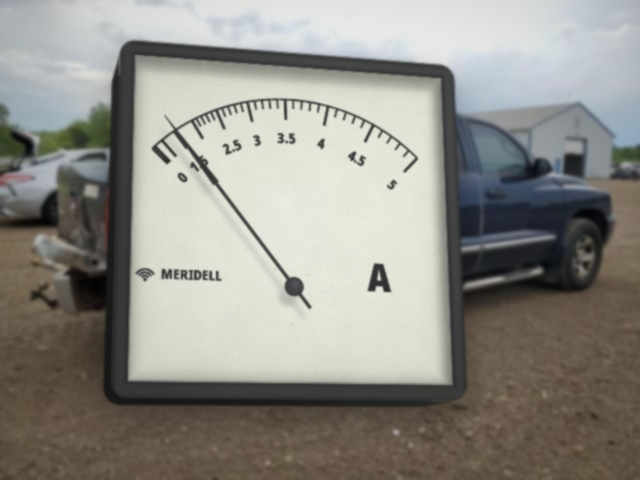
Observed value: 1.5
